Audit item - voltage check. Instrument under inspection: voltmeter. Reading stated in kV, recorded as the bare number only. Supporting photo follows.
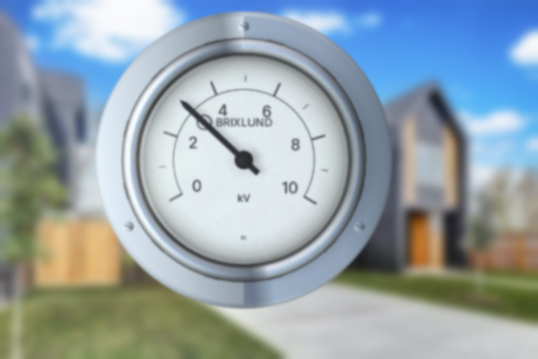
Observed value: 3
